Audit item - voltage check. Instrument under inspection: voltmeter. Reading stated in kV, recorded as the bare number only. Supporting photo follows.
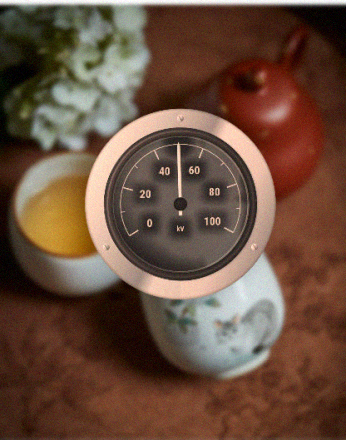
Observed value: 50
